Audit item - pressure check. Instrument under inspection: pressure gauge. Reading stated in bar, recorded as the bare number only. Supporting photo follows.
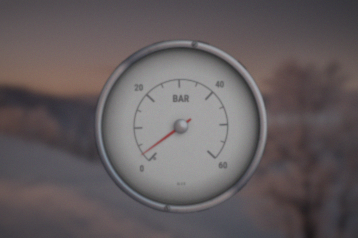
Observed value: 2.5
